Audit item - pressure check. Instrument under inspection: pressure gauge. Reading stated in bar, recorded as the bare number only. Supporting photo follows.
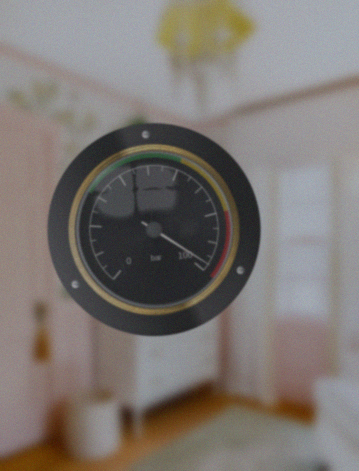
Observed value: 97.5
